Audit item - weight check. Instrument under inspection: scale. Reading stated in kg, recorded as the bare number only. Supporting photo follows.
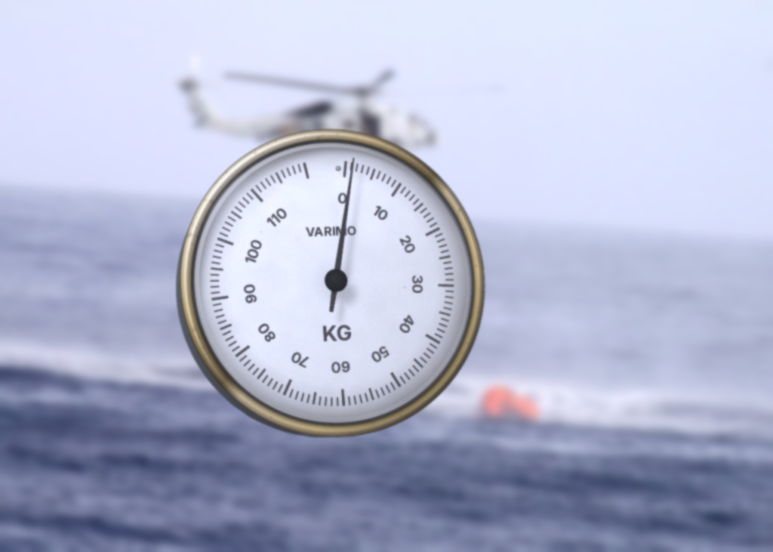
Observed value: 1
